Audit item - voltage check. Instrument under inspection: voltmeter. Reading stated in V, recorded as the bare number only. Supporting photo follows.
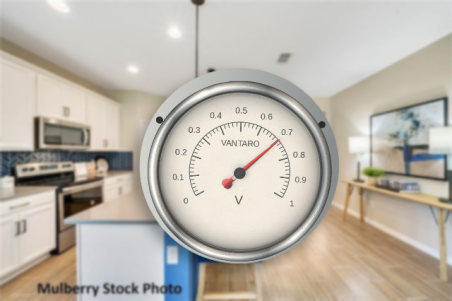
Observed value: 0.7
